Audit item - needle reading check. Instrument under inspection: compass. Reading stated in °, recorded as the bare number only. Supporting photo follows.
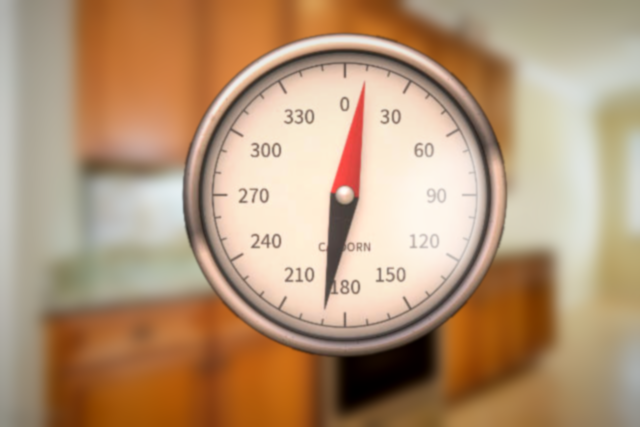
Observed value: 10
